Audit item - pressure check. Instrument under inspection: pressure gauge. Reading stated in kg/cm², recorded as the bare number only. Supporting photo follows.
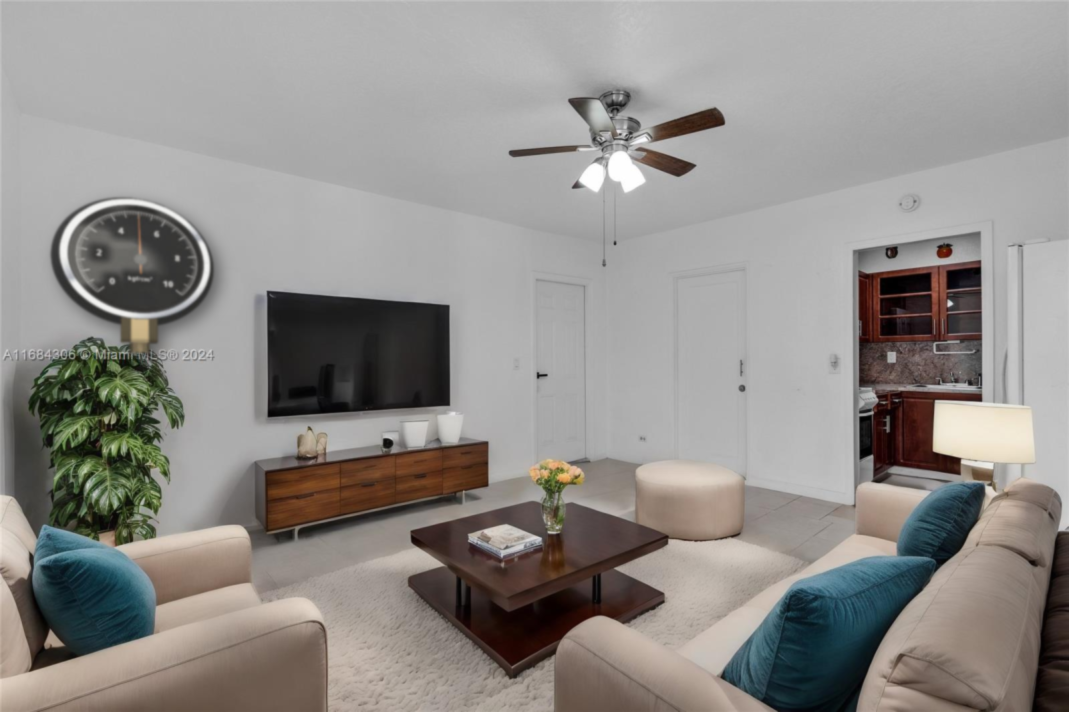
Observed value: 5
